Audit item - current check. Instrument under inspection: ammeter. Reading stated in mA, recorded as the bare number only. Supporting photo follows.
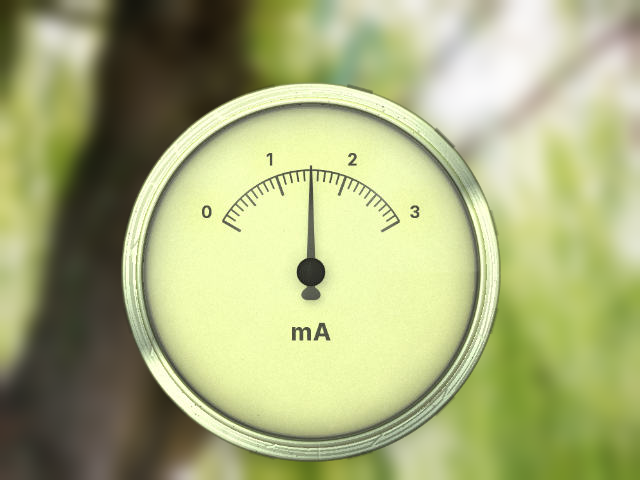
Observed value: 1.5
